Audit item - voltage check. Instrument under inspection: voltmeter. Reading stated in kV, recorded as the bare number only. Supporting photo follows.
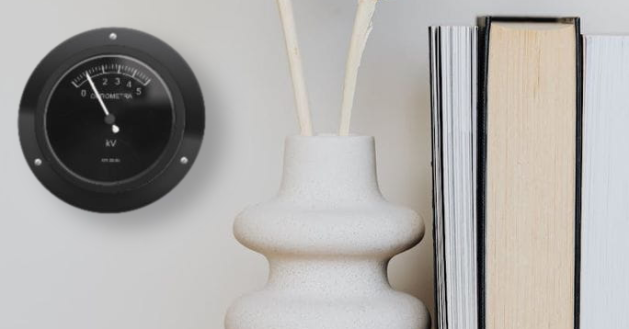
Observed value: 1
